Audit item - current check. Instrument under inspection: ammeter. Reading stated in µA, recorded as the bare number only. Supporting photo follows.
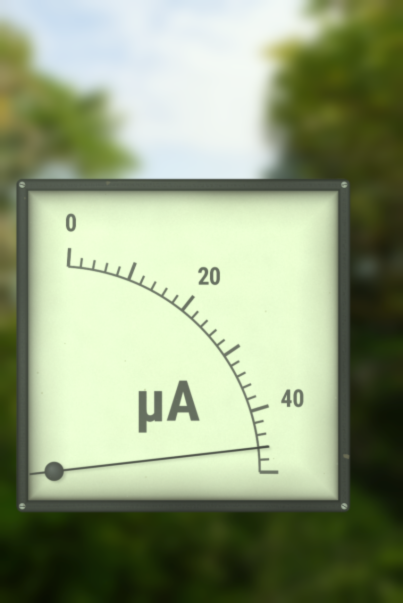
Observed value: 46
